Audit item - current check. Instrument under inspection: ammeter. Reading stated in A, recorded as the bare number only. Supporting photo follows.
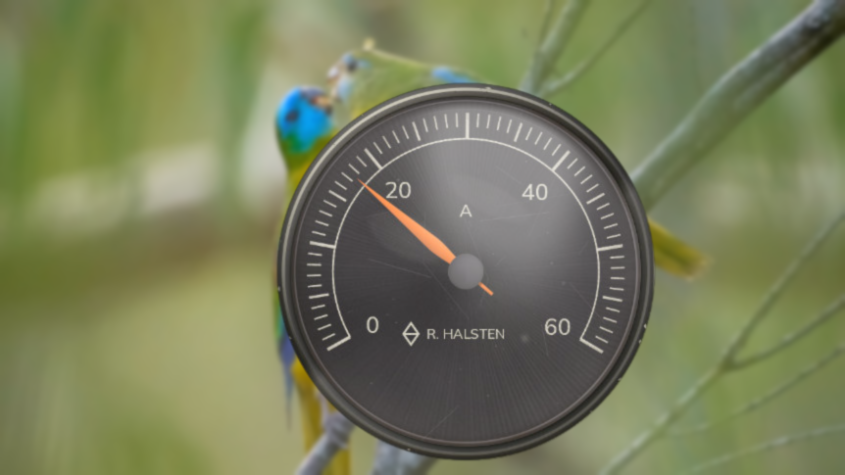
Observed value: 17.5
